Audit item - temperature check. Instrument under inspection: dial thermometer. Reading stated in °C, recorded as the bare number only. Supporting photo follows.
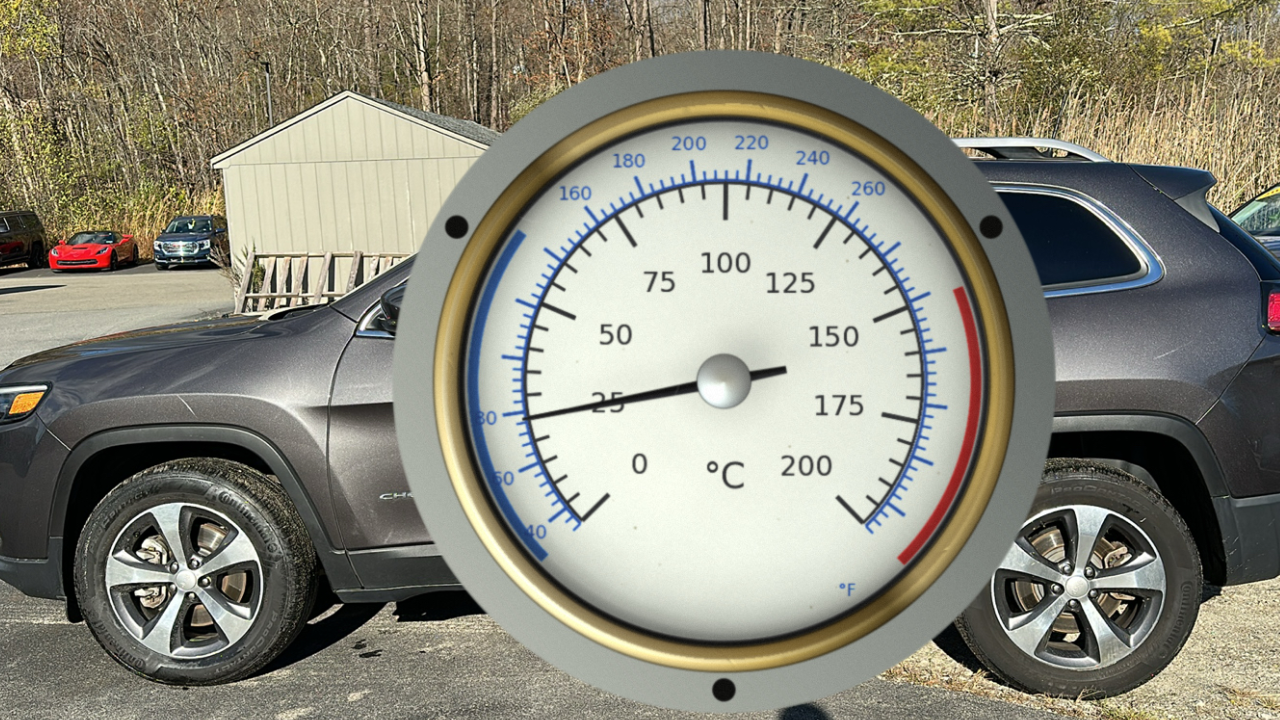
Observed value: 25
